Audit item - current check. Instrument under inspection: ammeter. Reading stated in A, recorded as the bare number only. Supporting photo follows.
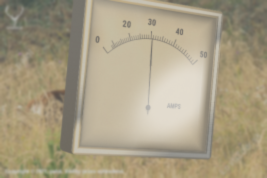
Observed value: 30
